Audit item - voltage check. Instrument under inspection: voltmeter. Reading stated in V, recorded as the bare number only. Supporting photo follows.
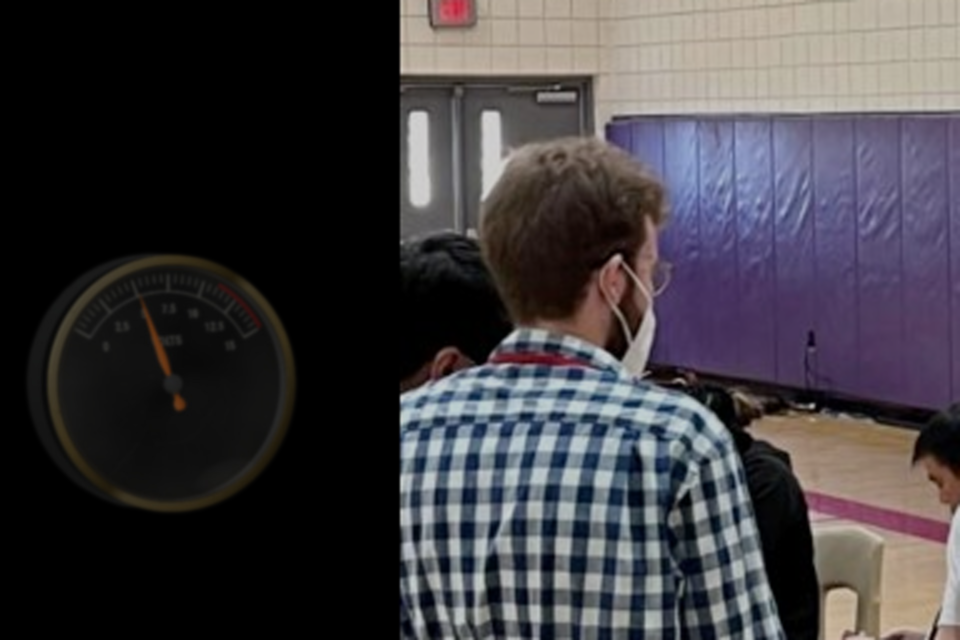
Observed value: 5
